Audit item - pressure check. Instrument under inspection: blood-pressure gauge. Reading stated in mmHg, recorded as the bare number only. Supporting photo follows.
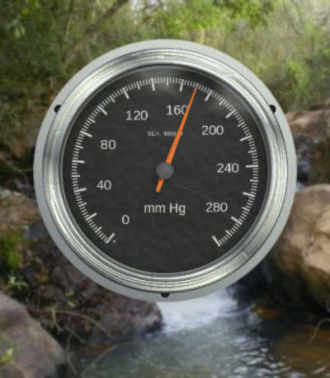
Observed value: 170
